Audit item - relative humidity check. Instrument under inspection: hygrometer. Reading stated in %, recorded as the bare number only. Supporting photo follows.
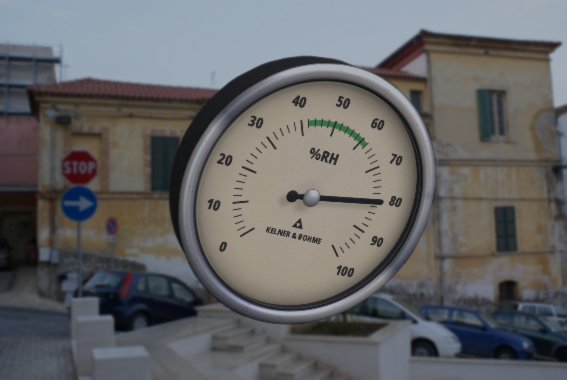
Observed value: 80
